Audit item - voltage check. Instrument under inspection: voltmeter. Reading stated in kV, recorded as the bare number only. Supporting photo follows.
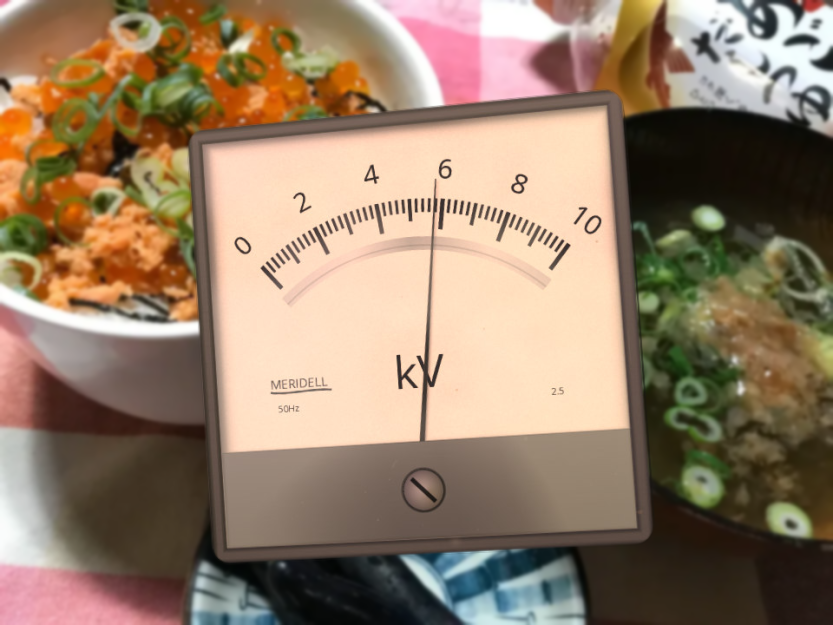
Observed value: 5.8
